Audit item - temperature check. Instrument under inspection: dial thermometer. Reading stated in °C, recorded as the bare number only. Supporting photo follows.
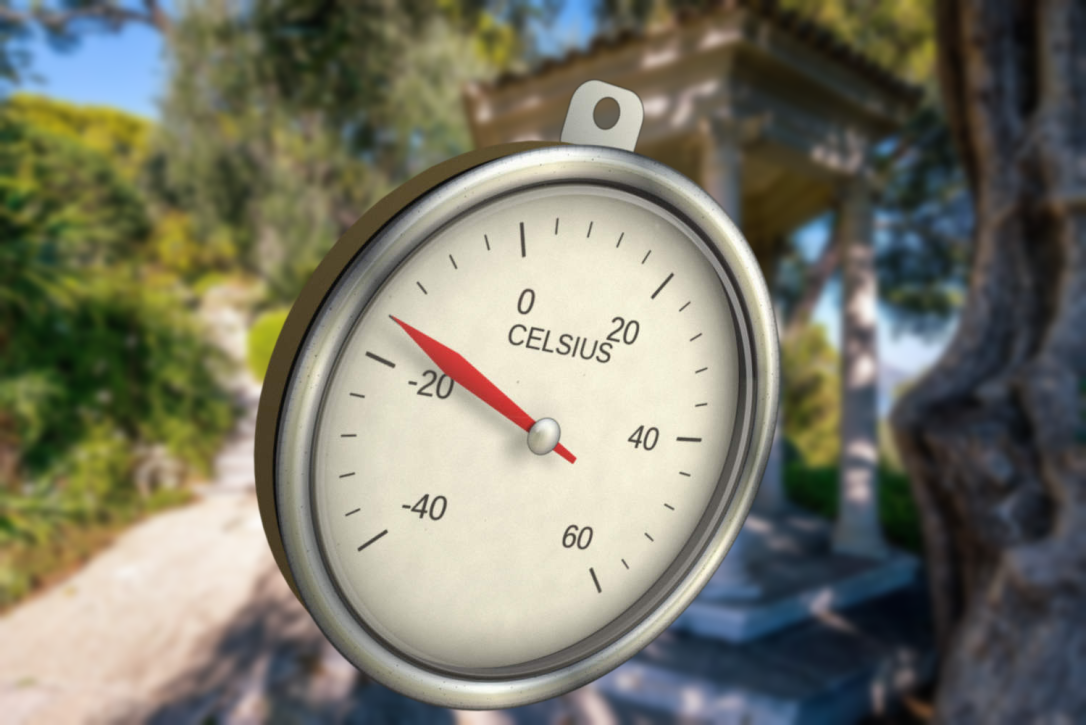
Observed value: -16
